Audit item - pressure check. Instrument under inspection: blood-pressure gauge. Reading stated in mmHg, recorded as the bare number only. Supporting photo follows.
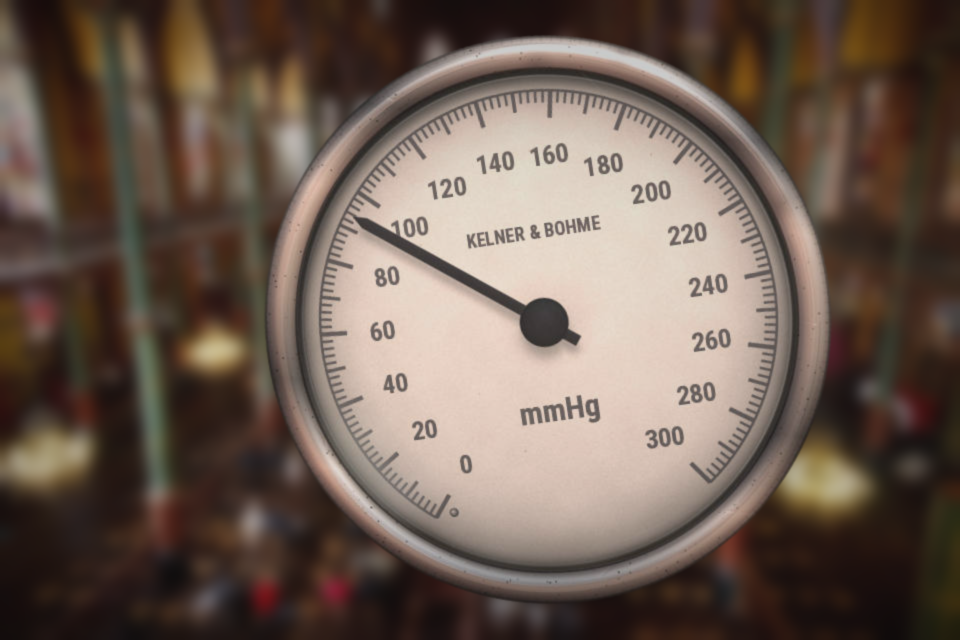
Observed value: 94
